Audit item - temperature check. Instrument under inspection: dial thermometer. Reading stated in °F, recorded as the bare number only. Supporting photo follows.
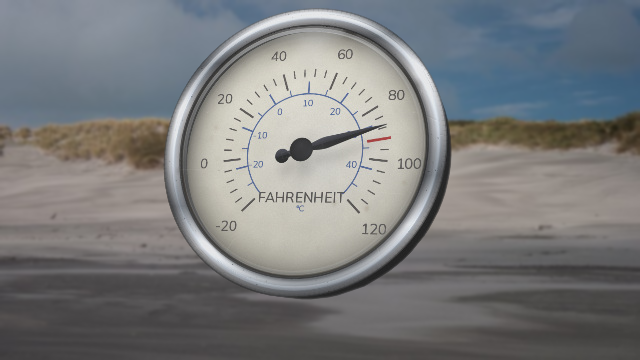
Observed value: 88
